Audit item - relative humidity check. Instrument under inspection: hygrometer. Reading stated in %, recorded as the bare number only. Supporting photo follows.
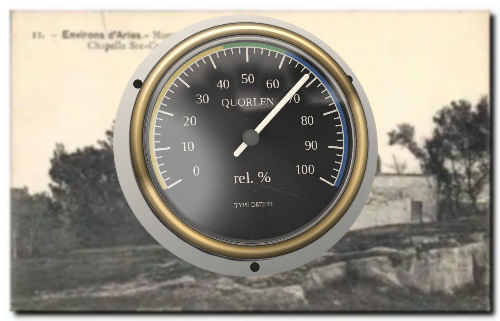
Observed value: 68
